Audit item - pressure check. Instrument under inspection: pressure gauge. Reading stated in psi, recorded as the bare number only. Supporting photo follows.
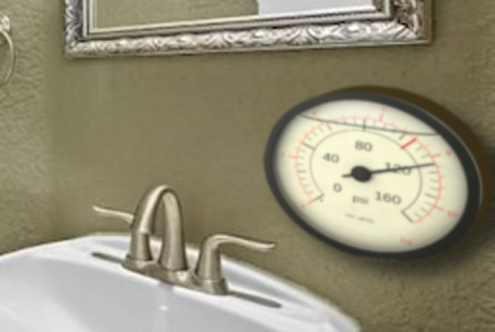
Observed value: 120
